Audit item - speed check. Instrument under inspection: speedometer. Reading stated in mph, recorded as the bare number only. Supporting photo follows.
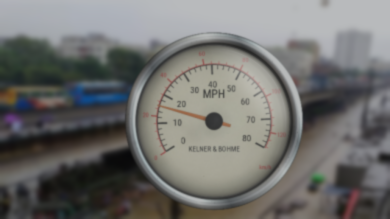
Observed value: 16
